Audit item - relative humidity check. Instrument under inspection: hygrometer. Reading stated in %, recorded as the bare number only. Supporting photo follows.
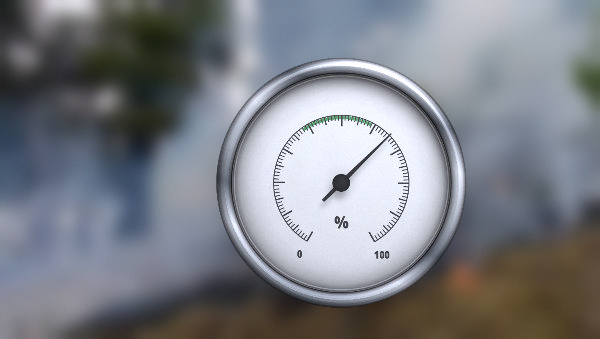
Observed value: 65
